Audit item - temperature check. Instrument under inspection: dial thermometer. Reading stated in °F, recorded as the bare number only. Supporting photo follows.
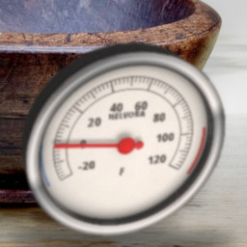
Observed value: 0
